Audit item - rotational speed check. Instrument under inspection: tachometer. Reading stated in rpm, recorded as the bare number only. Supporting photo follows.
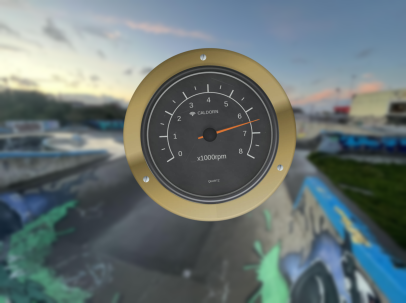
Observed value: 6500
